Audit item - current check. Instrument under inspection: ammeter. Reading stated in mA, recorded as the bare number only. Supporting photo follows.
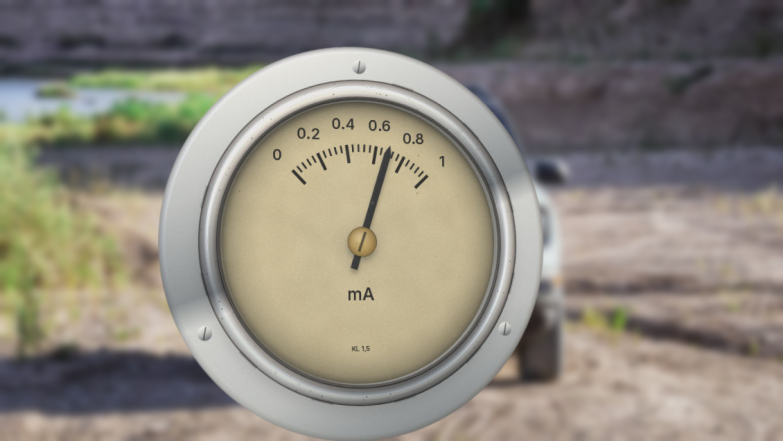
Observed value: 0.68
